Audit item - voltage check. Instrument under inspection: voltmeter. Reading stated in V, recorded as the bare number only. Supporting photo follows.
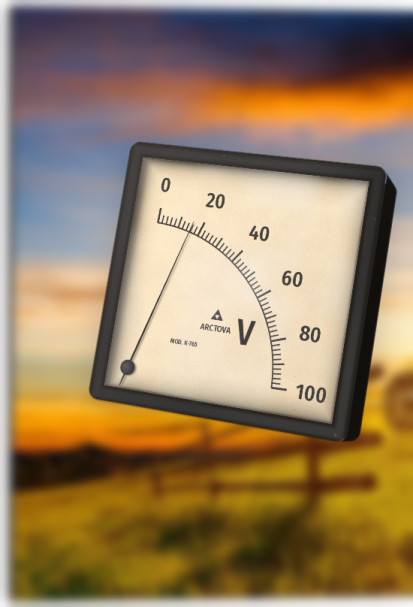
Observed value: 16
